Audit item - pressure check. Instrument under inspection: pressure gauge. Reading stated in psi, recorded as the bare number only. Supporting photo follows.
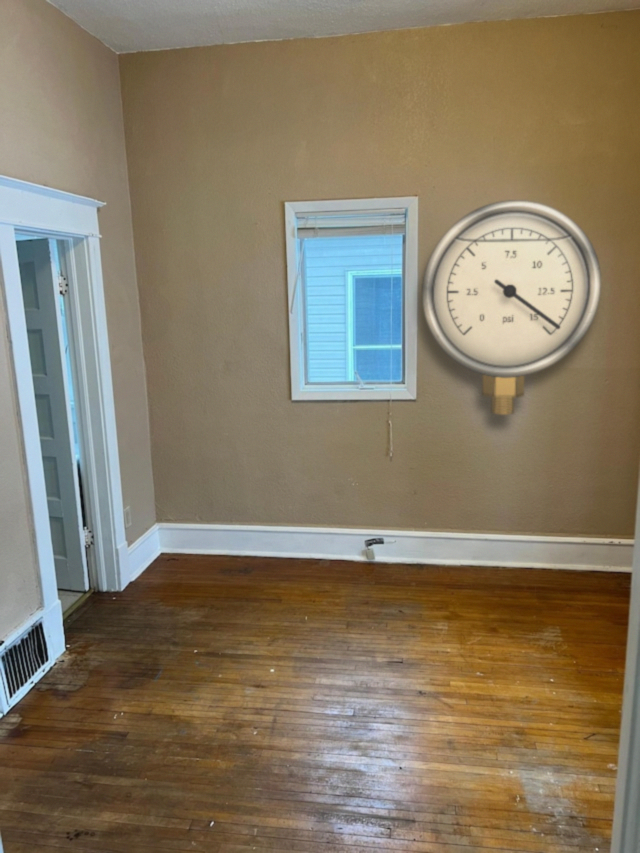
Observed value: 14.5
